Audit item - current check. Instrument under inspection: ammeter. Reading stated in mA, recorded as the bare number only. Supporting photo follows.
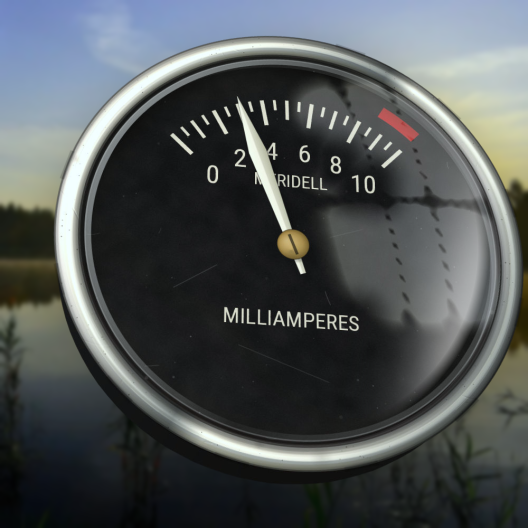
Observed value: 3
